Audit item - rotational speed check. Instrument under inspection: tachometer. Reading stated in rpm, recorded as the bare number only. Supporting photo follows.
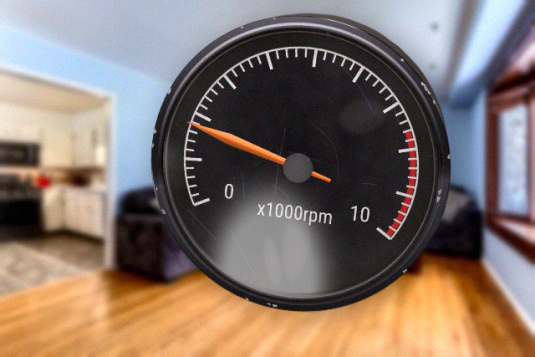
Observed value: 1800
